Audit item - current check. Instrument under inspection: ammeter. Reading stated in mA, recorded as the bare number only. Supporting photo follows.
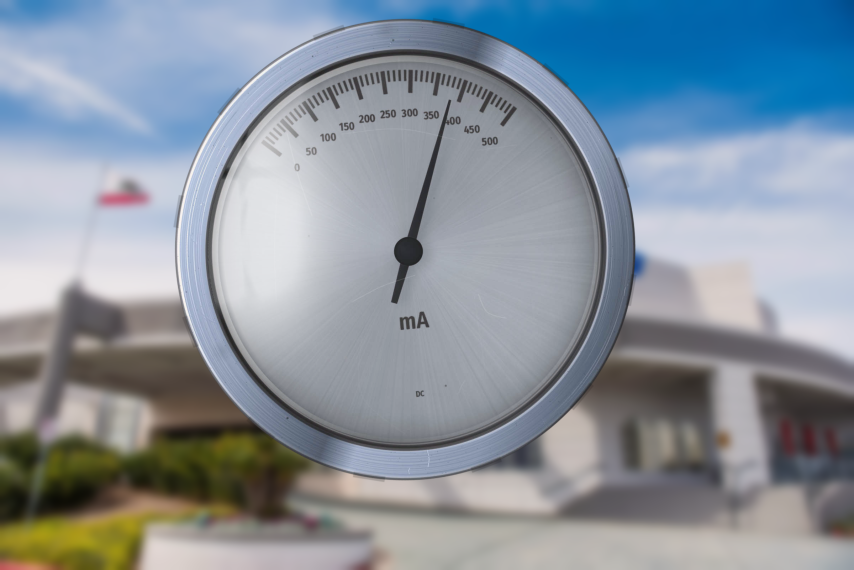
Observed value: 380
